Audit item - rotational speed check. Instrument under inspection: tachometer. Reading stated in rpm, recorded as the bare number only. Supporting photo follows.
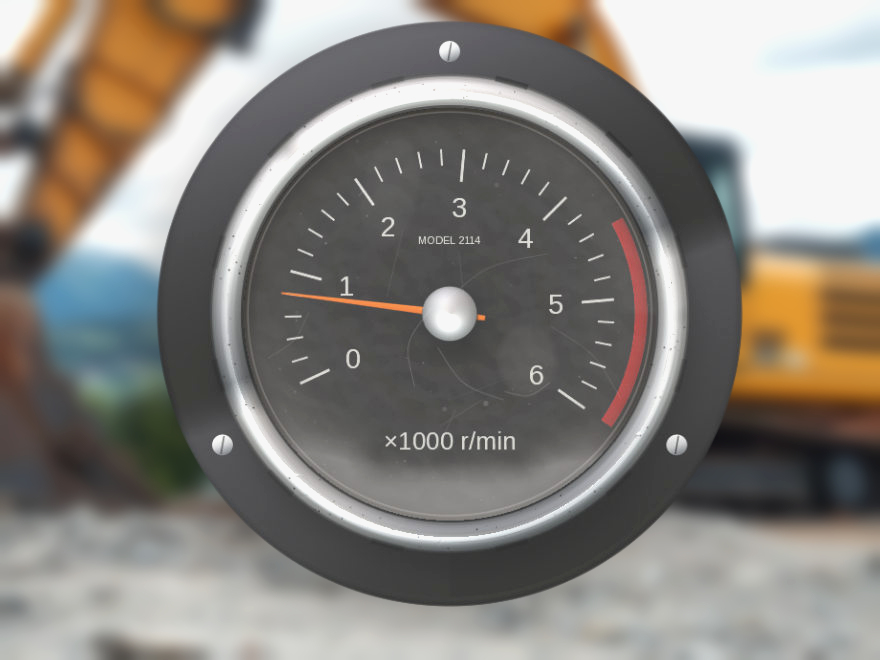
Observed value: 800
